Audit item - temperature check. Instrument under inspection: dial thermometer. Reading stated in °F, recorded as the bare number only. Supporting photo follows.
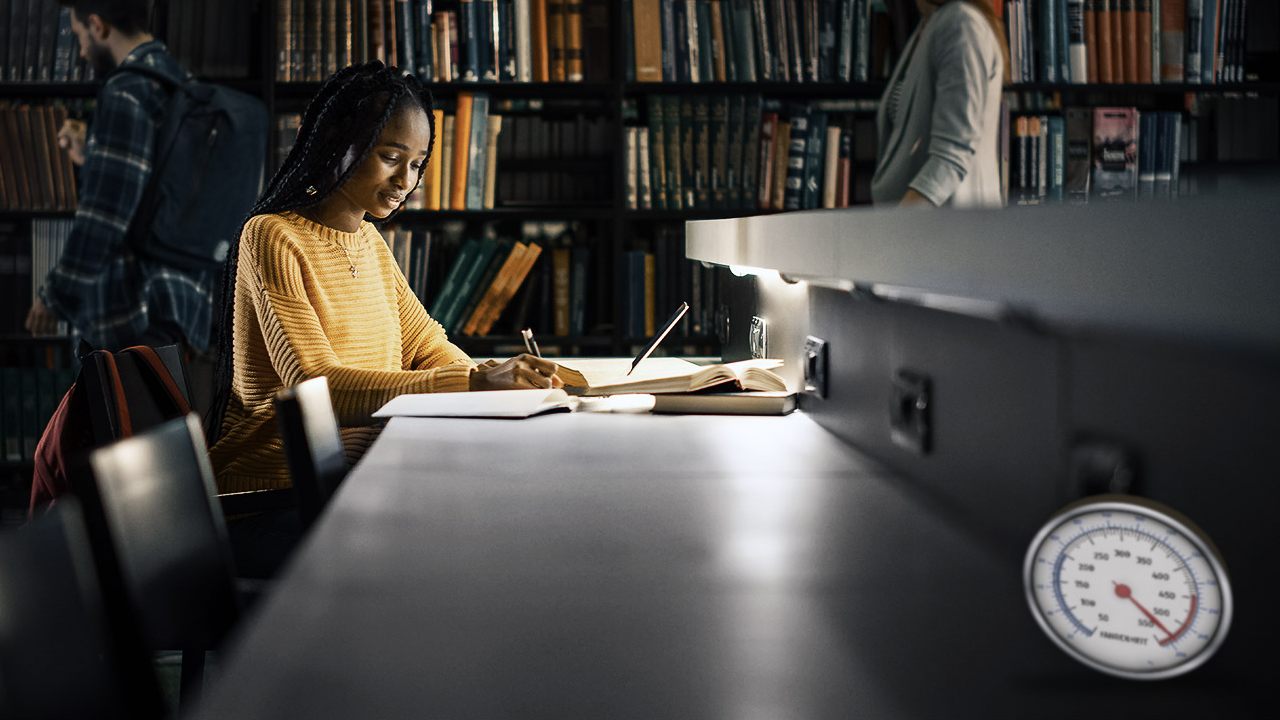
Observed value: 525
